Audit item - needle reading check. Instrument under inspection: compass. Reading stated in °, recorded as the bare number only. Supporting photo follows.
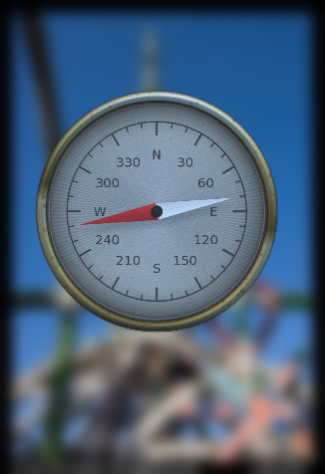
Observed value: 260
